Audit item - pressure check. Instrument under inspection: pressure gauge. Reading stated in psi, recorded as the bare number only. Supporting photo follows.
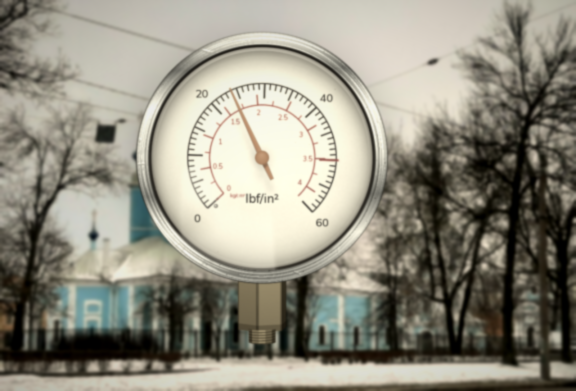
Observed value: 24
